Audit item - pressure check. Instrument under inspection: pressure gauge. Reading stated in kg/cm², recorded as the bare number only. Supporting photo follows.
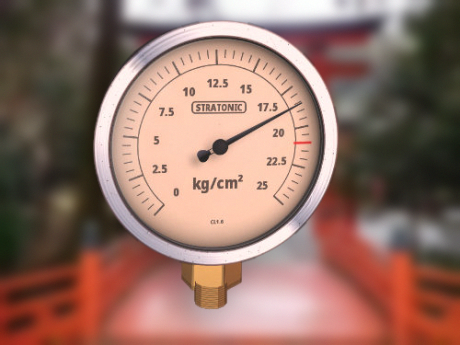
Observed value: 18.5
